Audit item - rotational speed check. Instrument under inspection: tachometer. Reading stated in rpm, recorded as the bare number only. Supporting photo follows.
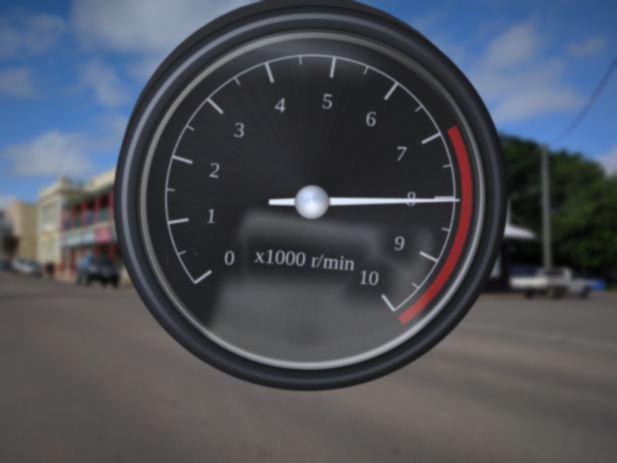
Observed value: 8000
